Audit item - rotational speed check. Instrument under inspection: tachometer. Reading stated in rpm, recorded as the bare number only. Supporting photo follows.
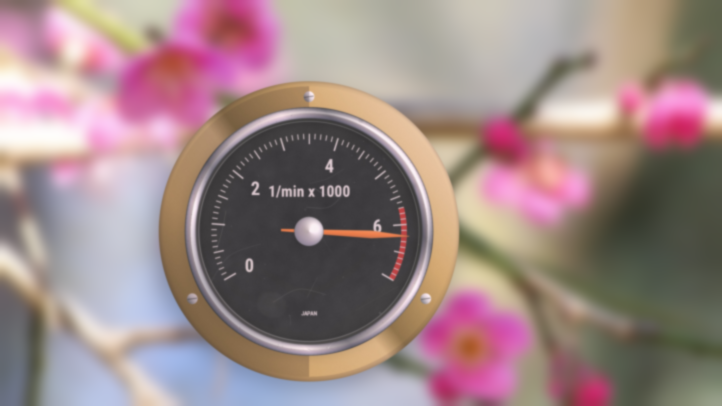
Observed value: 6200
